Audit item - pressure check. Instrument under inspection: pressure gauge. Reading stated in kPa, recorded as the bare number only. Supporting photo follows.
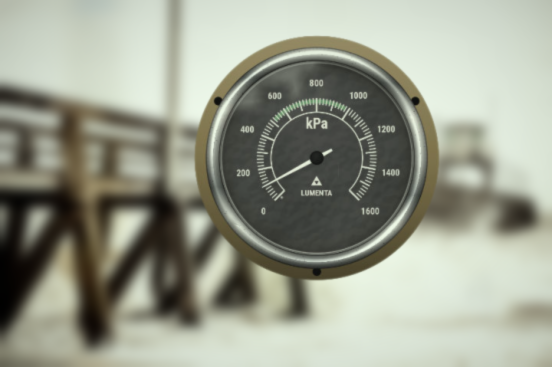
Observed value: 100
